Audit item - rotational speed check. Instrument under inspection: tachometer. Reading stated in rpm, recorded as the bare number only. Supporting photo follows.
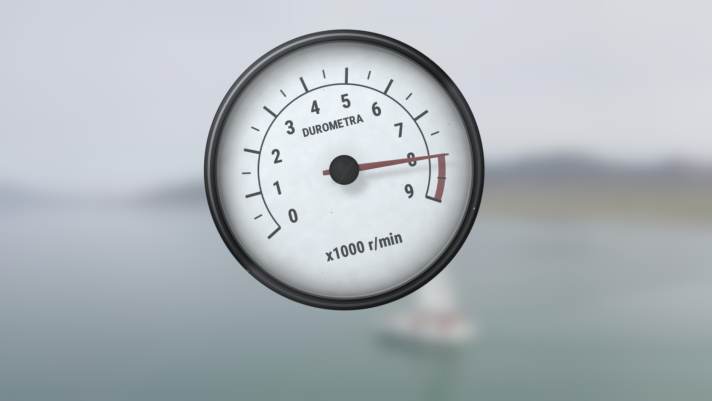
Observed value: 8000
